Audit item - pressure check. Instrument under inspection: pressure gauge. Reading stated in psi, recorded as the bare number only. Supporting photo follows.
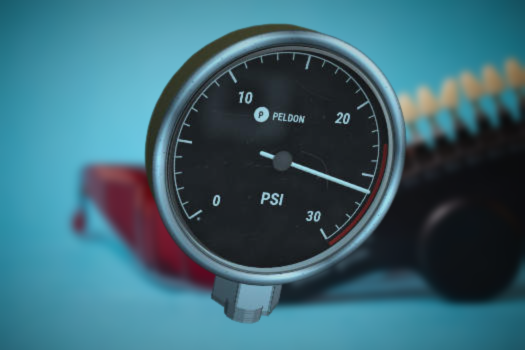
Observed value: 26
